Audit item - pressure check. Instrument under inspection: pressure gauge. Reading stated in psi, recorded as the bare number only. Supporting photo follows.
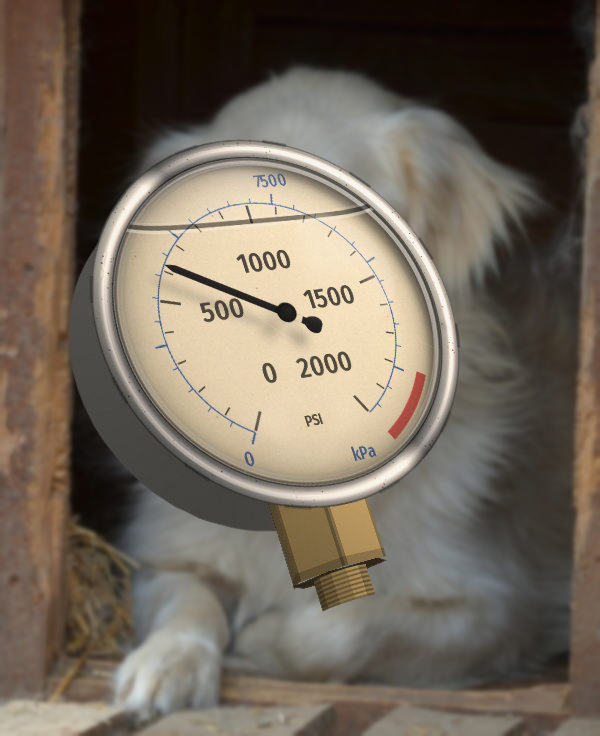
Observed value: 600
